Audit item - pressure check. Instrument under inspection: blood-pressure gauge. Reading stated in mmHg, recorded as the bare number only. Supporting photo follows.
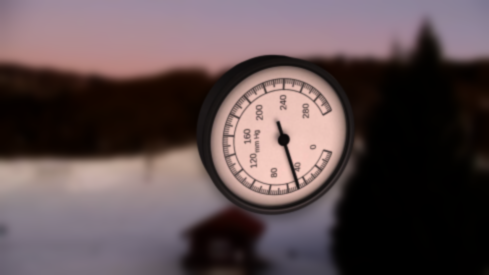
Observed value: 50
